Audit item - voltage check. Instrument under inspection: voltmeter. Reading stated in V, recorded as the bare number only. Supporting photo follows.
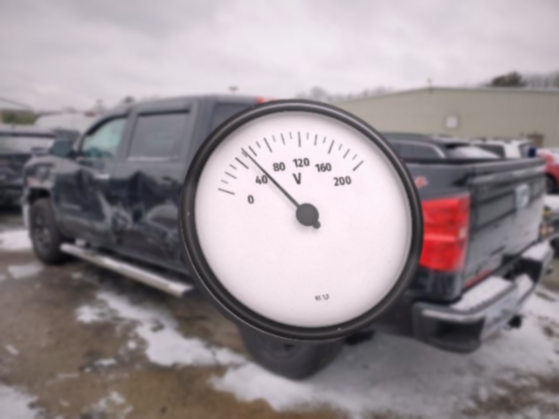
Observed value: 50
